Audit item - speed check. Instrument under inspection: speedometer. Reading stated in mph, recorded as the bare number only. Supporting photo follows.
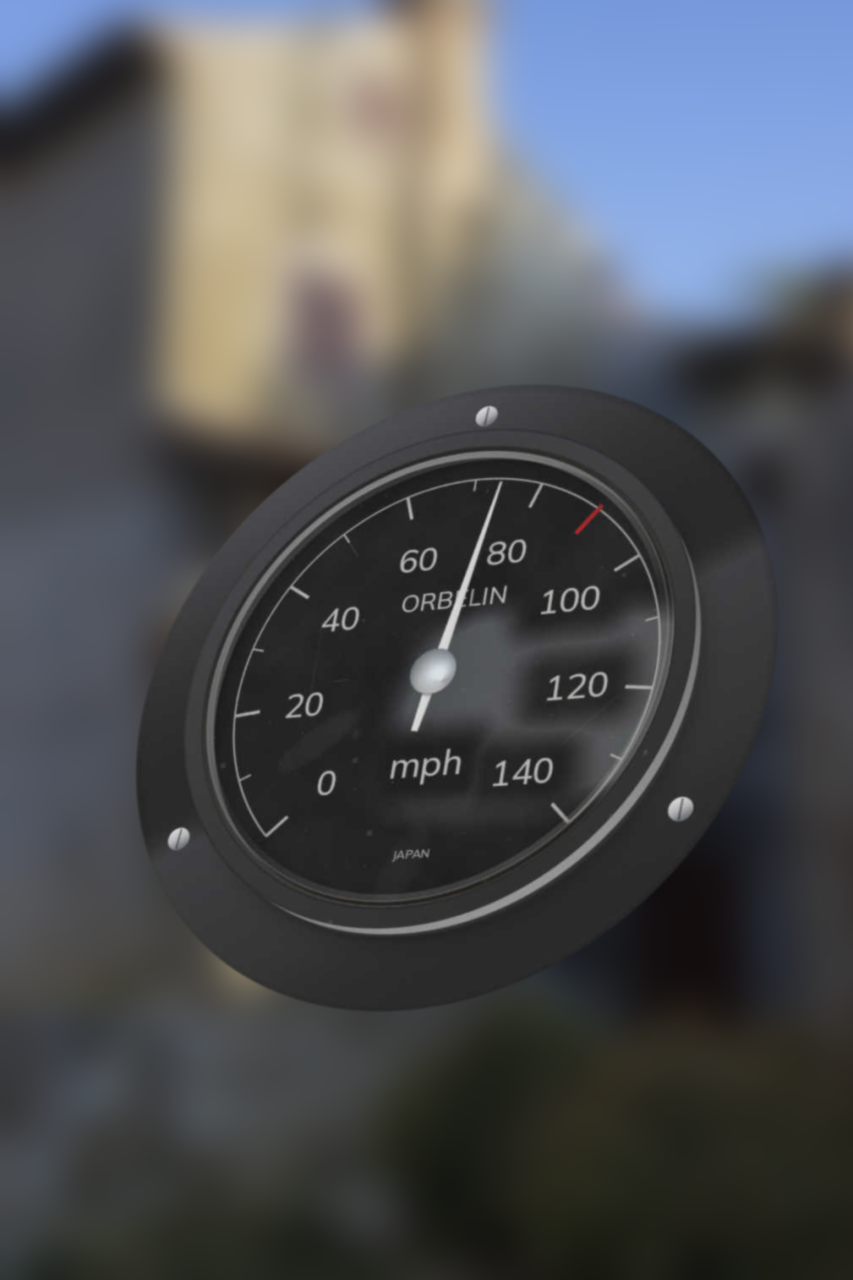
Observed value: 75
